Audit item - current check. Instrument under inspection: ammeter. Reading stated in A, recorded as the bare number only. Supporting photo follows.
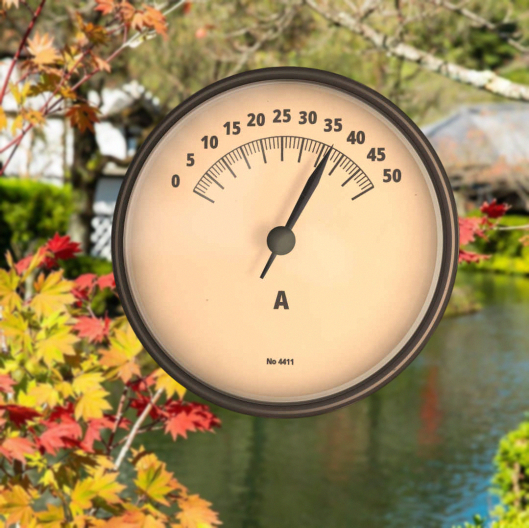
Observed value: 37
